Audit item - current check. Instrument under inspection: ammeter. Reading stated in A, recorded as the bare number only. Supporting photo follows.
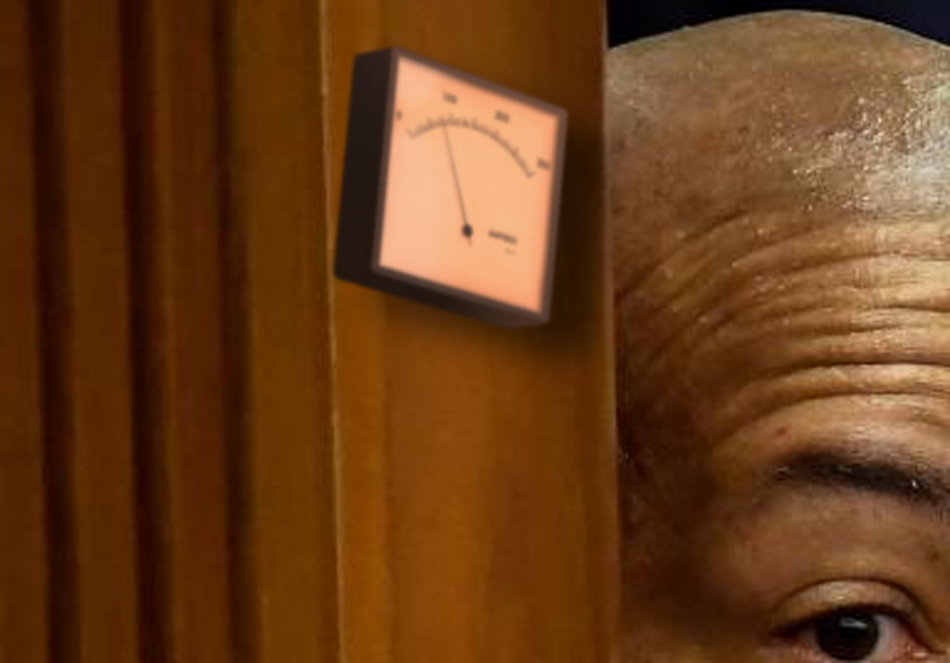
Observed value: 75
